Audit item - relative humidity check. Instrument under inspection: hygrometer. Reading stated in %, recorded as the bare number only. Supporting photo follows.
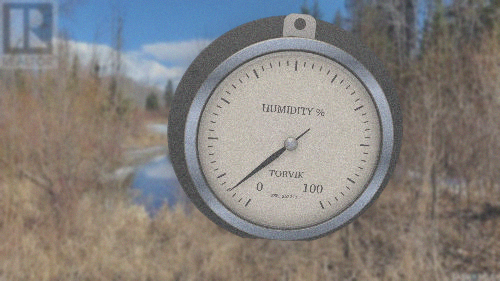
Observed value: 6
